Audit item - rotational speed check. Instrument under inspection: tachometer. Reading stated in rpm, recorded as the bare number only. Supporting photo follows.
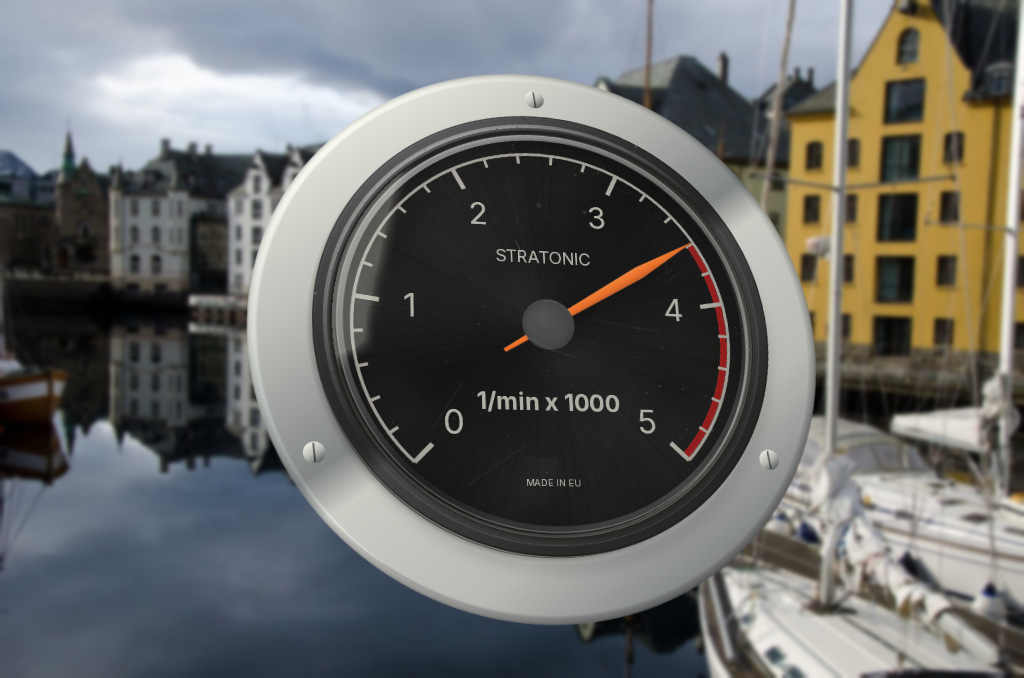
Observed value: 3600
